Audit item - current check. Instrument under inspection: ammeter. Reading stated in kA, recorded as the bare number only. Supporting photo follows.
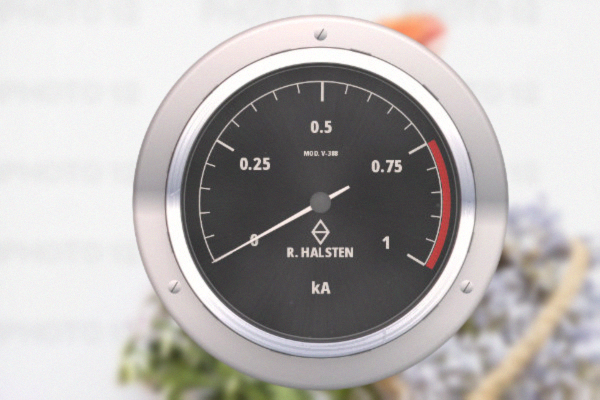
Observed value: 0
